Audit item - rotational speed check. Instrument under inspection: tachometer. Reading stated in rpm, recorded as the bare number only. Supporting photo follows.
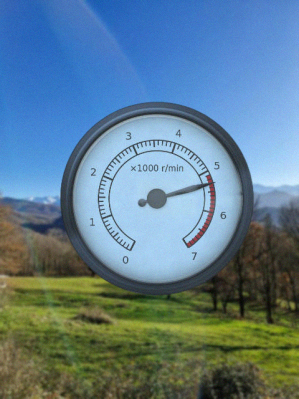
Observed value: 5300
